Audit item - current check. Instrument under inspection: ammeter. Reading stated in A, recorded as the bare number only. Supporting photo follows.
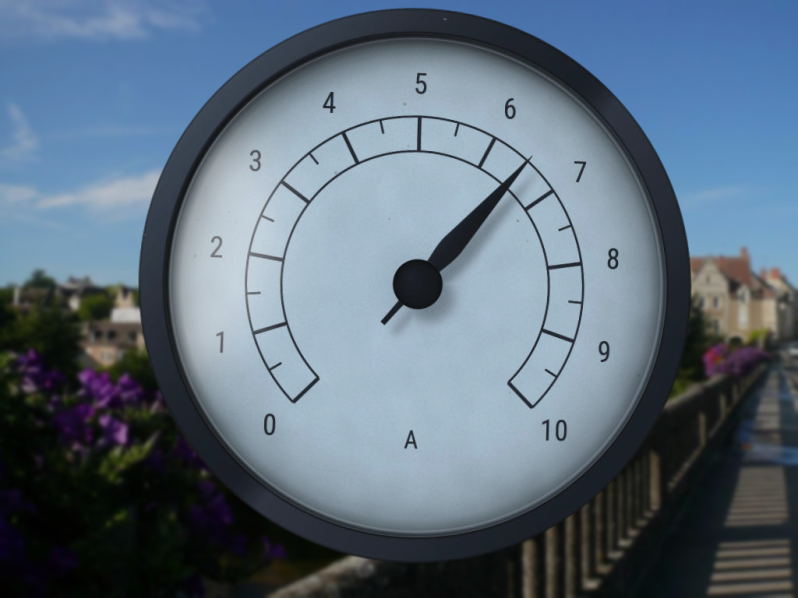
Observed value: 6.5
